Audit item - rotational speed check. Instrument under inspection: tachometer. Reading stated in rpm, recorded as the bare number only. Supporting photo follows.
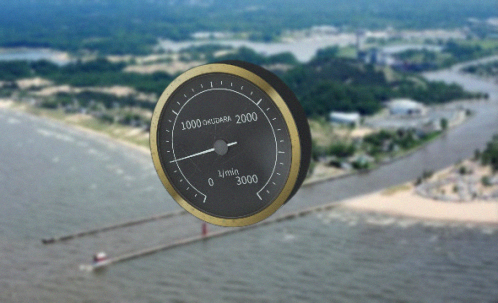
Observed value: 500
